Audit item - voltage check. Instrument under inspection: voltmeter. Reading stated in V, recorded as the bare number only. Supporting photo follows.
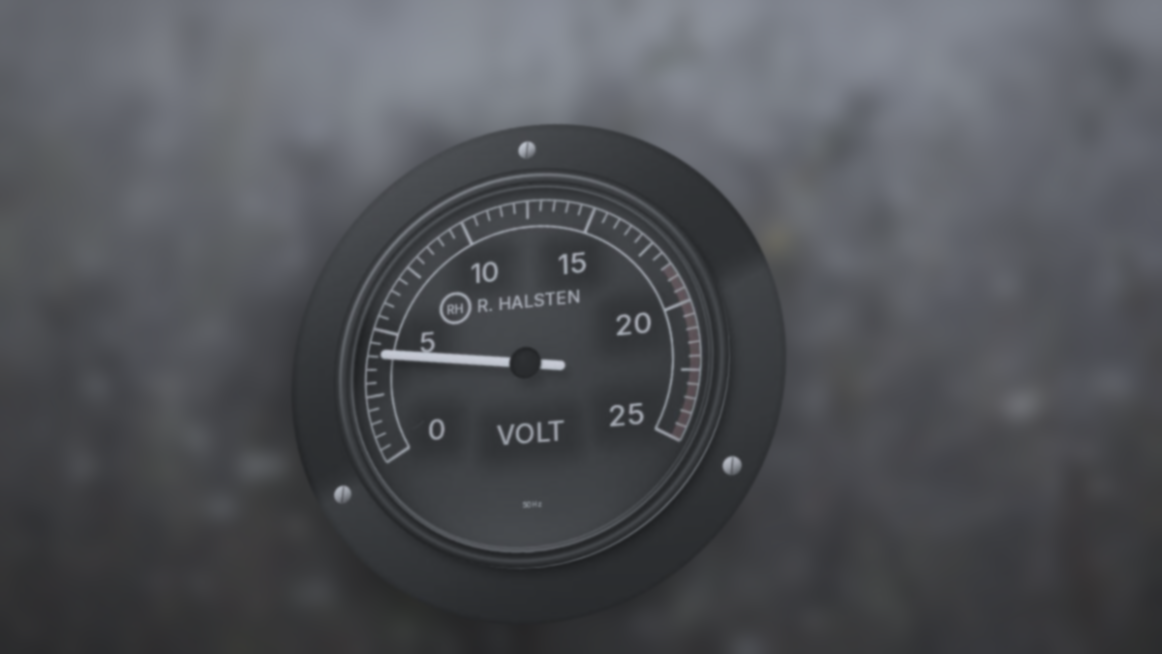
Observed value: 4
